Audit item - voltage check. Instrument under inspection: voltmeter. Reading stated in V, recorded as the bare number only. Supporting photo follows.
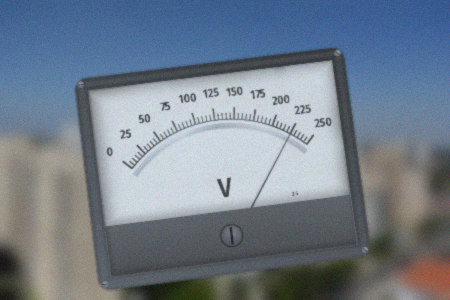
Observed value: 225
